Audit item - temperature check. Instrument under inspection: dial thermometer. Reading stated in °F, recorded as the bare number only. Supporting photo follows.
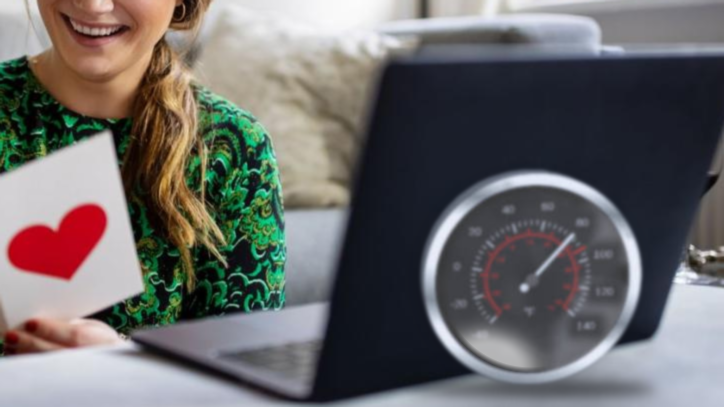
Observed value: 80
